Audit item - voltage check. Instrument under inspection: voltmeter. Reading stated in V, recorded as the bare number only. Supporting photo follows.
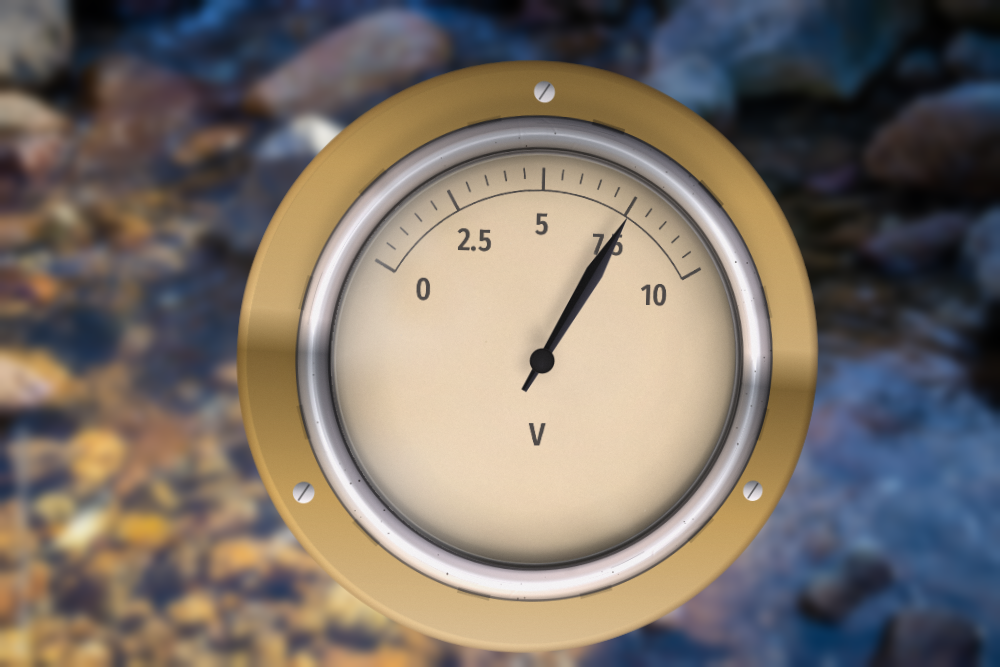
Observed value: 7.5
